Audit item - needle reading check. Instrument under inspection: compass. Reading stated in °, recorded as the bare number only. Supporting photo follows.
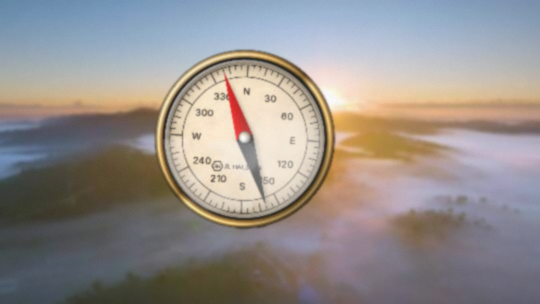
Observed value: 340
